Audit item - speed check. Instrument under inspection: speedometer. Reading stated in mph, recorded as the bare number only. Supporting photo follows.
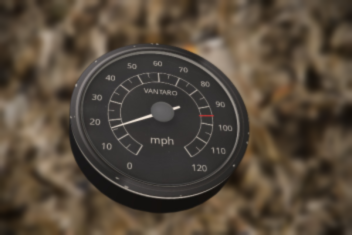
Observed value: 15
